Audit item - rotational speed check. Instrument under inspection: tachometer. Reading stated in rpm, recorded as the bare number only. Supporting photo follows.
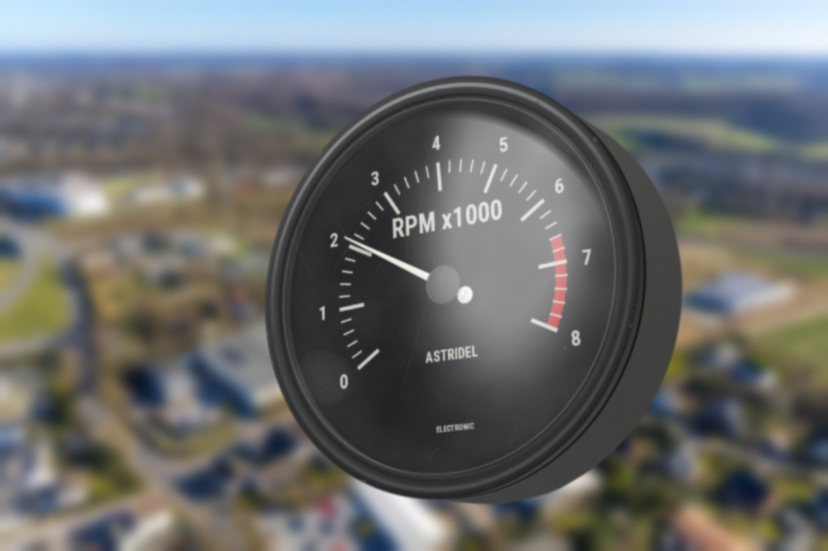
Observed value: 2100
